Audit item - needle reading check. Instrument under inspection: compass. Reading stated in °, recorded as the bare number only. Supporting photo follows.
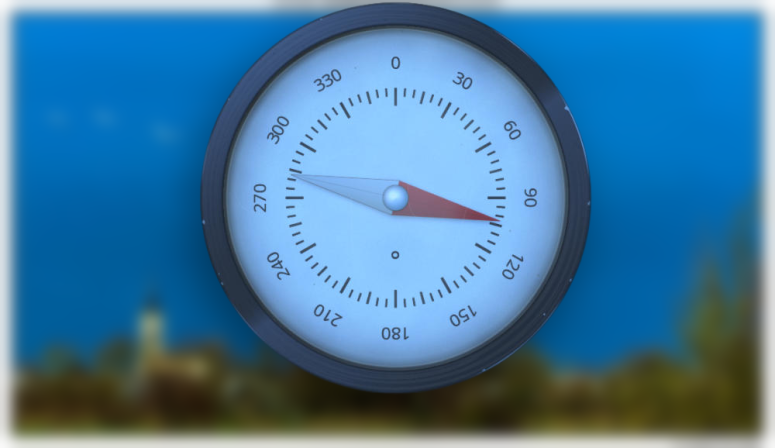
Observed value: 102.5
